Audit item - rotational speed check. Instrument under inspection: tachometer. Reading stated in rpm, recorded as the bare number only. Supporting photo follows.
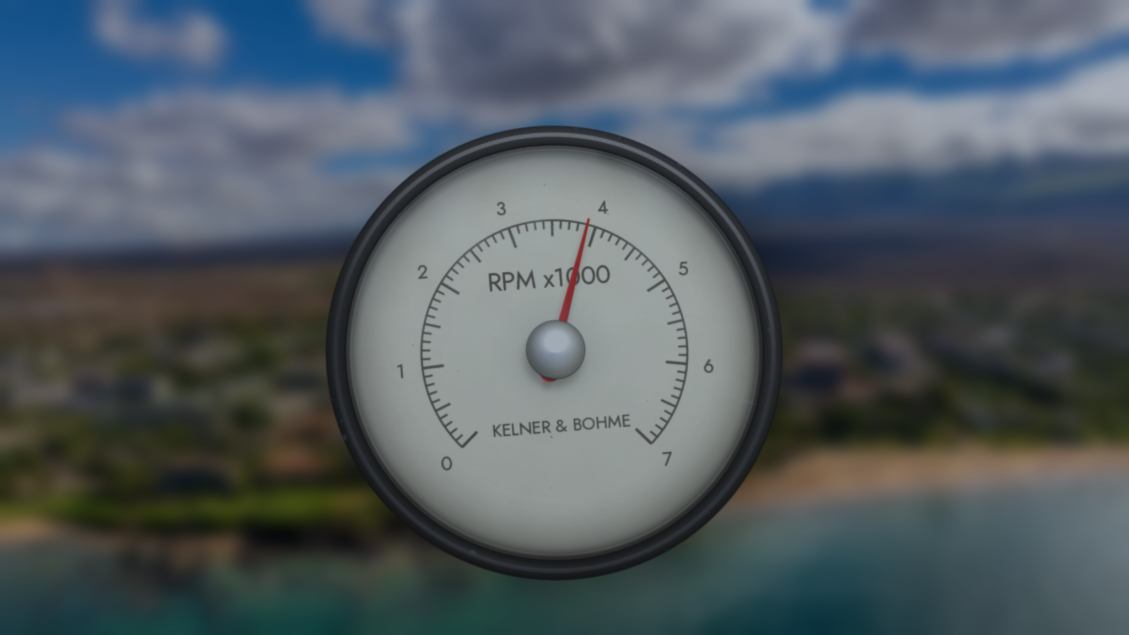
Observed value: 3900
